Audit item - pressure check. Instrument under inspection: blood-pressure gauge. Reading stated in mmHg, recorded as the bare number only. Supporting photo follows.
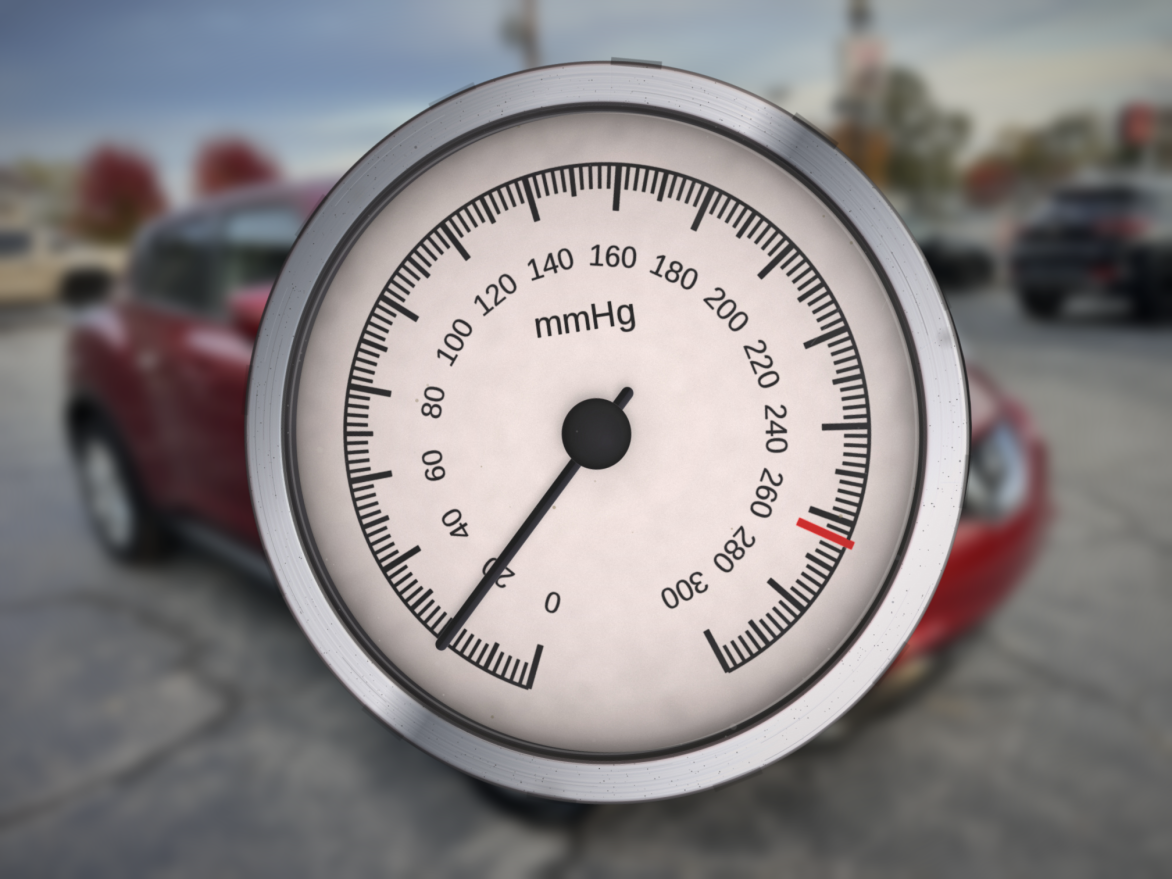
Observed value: 20
